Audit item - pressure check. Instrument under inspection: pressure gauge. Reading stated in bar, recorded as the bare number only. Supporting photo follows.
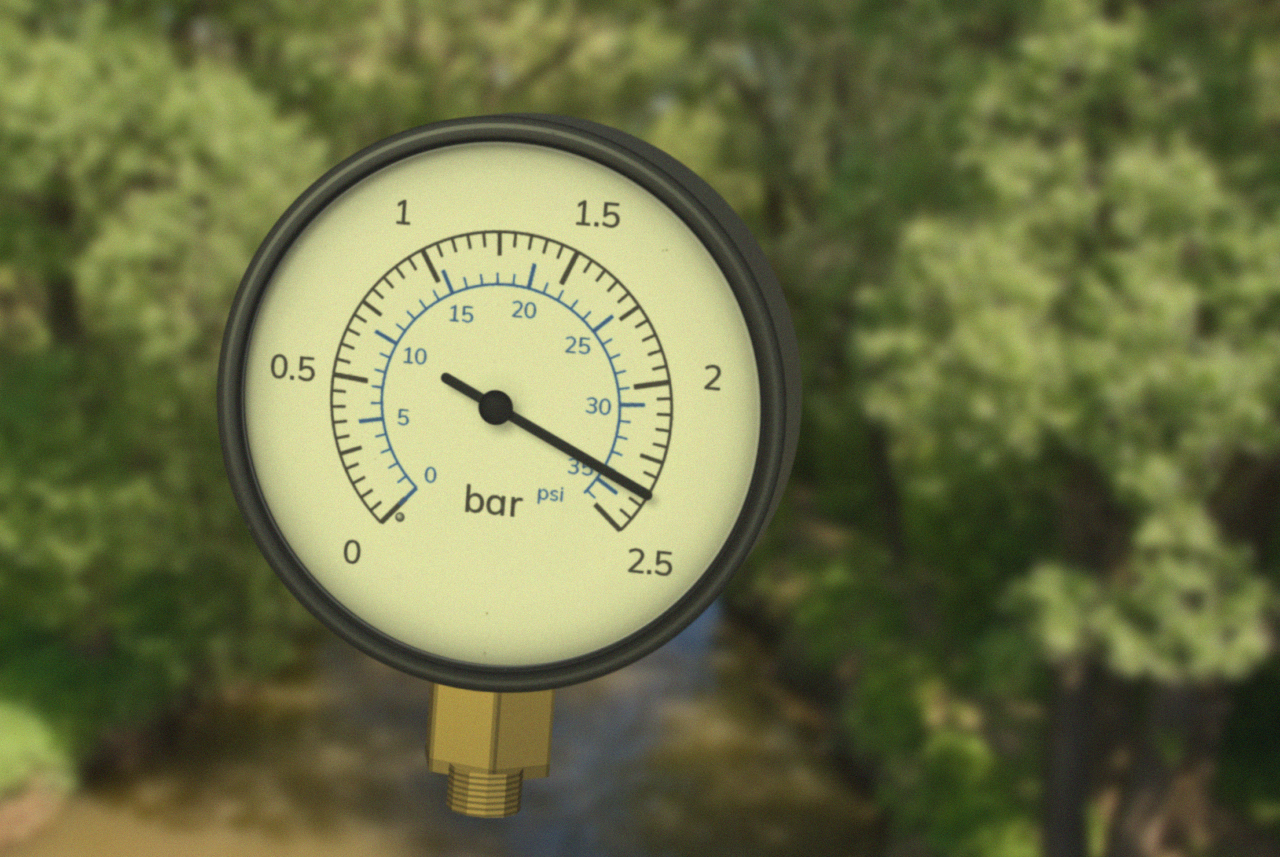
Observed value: 2.35
